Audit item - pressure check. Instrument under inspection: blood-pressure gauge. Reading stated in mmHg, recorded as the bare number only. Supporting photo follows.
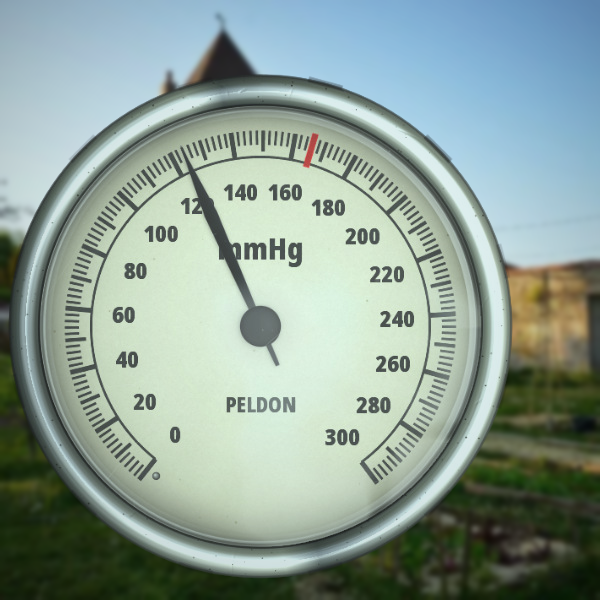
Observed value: 124
